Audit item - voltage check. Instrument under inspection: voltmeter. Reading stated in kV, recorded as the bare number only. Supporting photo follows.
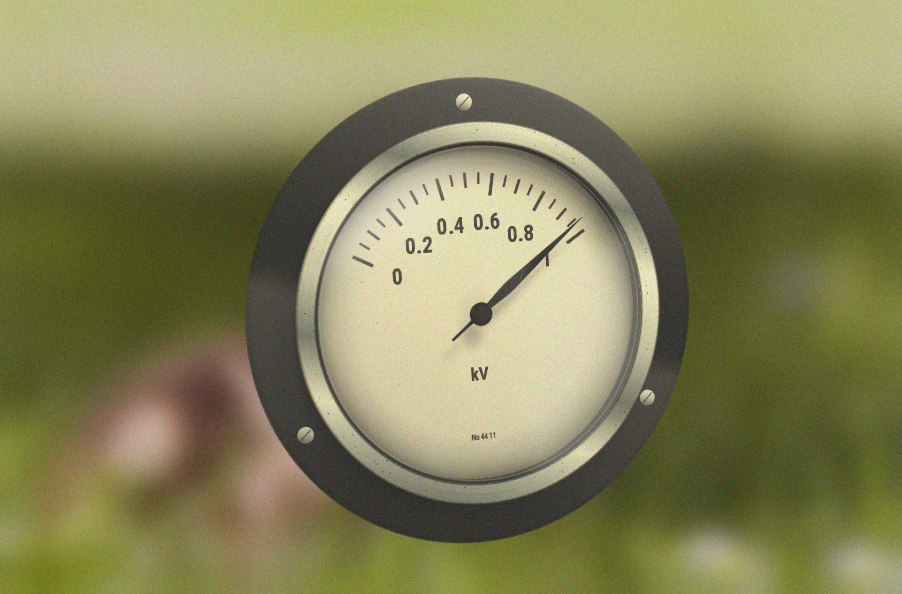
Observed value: 0.95
